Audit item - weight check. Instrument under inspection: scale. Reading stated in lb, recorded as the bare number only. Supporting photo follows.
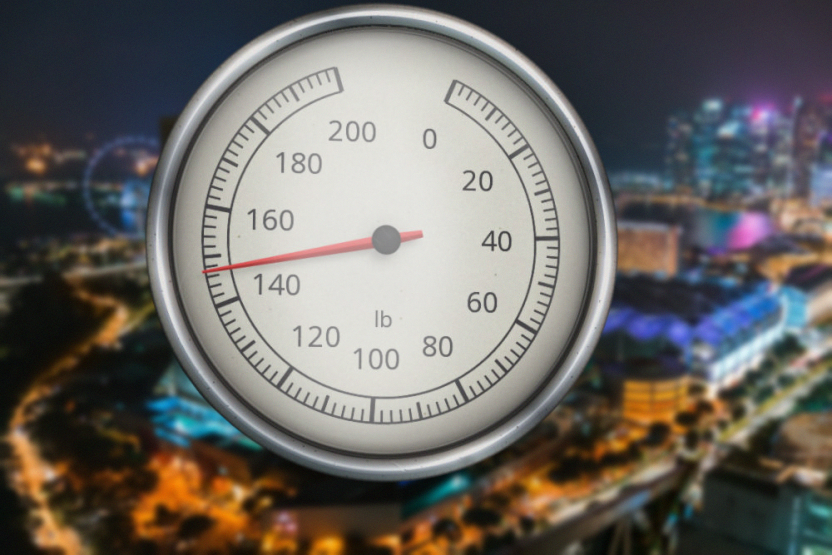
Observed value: 147
